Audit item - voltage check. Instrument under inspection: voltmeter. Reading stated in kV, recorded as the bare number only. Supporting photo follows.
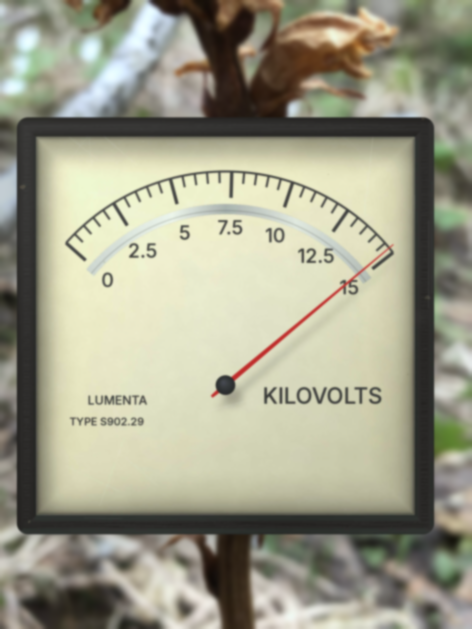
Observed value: 14.75
